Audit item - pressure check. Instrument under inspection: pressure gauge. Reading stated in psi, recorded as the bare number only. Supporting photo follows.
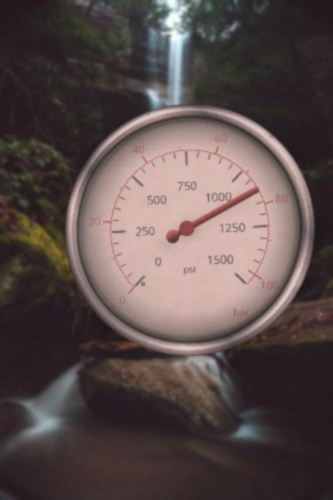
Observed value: 1100
